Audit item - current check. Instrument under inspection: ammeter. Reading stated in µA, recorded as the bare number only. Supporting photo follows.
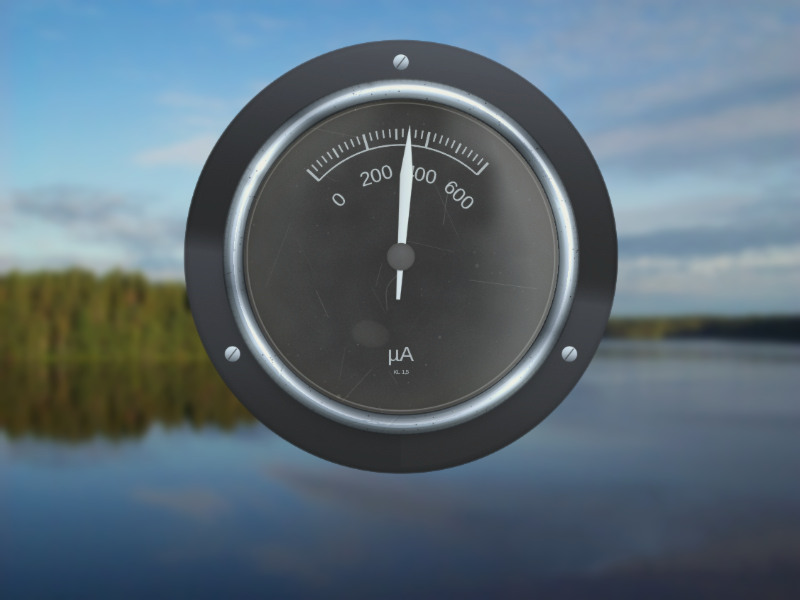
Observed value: 340
